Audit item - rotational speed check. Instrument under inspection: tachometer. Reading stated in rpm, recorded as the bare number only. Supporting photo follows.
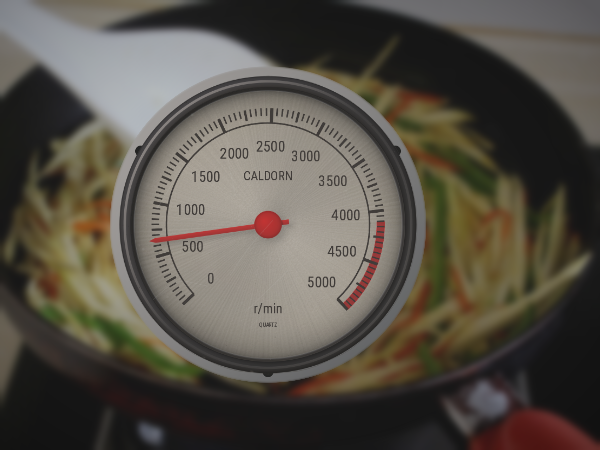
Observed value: 650
